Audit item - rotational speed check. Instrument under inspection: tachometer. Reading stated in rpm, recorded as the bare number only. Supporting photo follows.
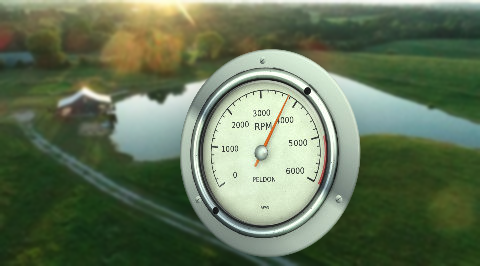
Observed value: 3800
